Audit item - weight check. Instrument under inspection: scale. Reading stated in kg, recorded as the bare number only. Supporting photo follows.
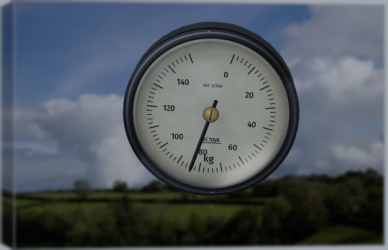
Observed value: 84
